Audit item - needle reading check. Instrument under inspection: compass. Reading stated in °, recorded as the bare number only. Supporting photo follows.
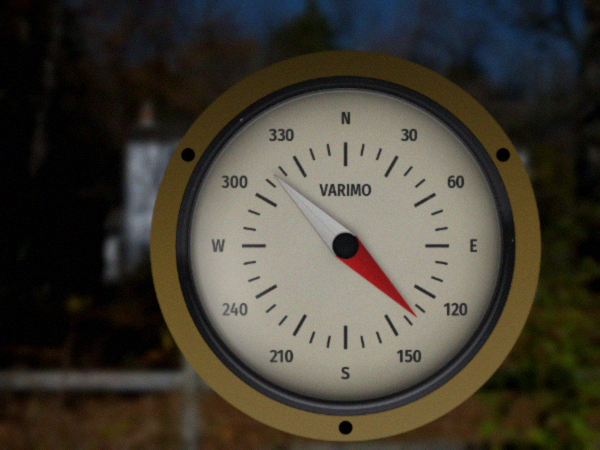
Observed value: 135
